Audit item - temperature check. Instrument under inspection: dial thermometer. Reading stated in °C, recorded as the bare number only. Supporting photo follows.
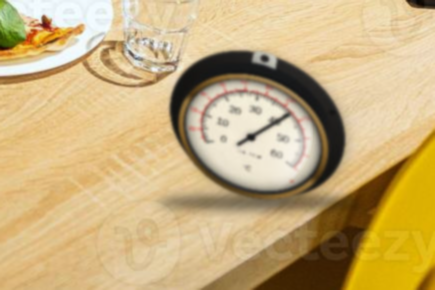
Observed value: 40
